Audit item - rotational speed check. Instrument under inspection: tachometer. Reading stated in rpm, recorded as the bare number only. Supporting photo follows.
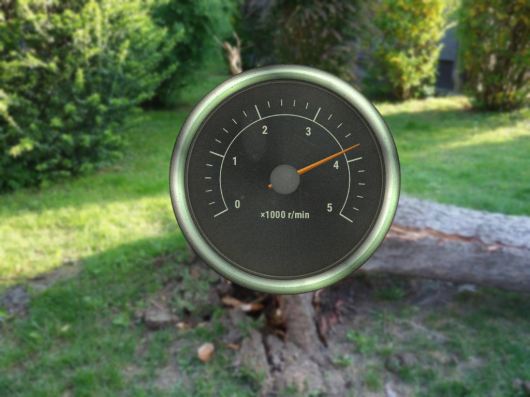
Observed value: 3800
